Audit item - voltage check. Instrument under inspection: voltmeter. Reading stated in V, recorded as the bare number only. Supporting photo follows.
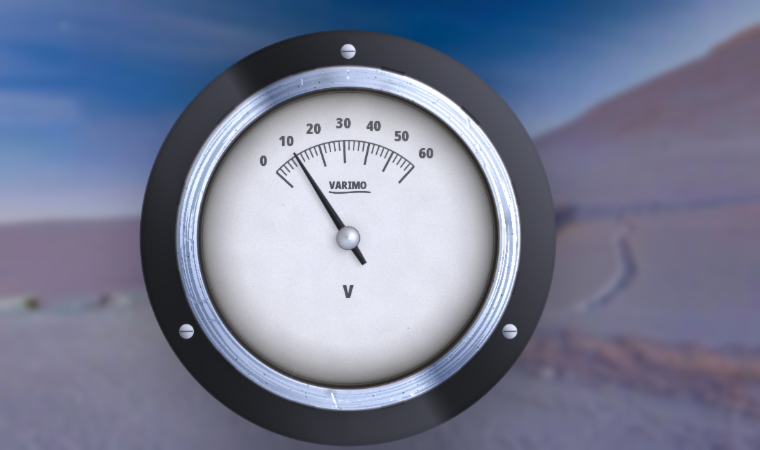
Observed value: 10
